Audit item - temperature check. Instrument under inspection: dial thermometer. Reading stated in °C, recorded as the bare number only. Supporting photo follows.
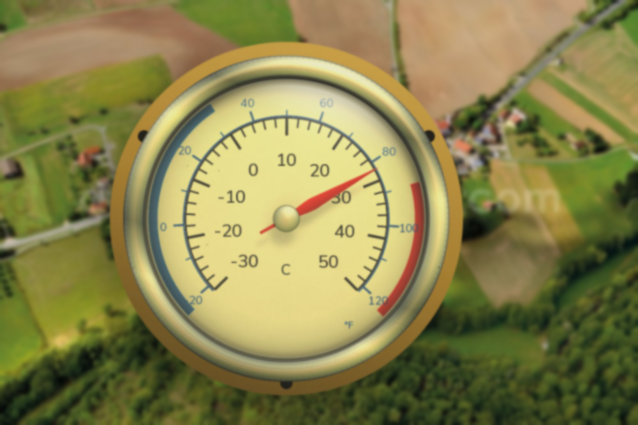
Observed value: 28
